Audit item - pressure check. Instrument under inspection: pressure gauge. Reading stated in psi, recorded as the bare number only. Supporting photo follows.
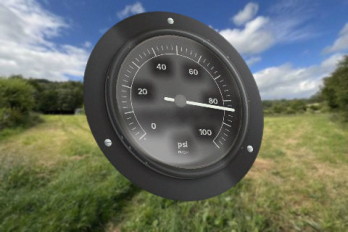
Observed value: 84
